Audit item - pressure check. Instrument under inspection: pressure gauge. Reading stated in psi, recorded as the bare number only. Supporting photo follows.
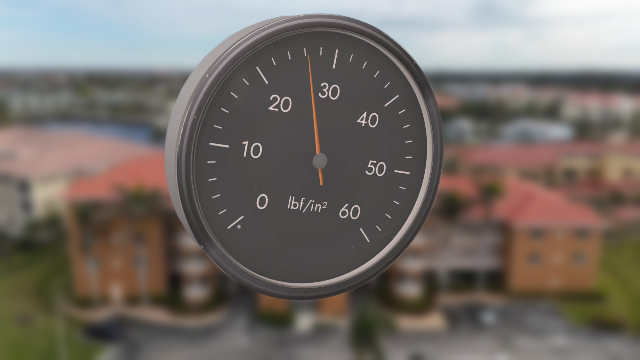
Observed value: 26
